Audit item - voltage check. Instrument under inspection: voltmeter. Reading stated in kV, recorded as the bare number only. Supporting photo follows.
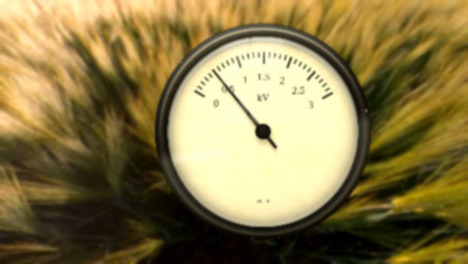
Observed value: 0.5
